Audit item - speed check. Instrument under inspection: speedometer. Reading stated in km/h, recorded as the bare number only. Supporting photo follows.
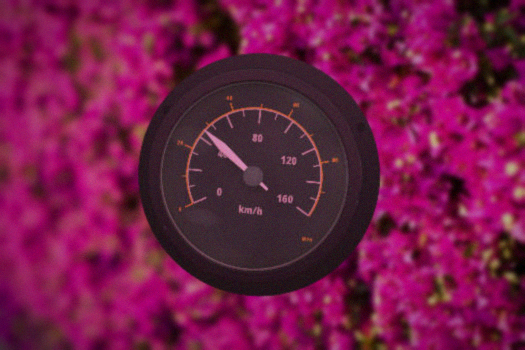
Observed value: 45
